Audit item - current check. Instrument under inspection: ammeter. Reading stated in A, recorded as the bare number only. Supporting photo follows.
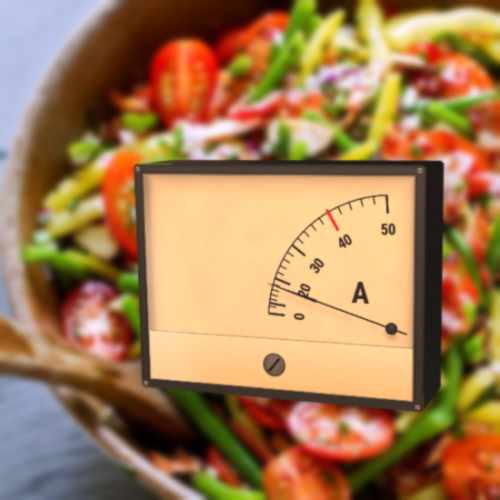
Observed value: 18
